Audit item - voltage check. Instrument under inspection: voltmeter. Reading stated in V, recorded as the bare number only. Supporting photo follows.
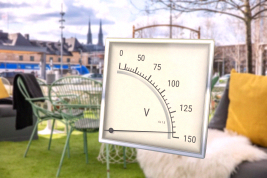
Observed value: 145
